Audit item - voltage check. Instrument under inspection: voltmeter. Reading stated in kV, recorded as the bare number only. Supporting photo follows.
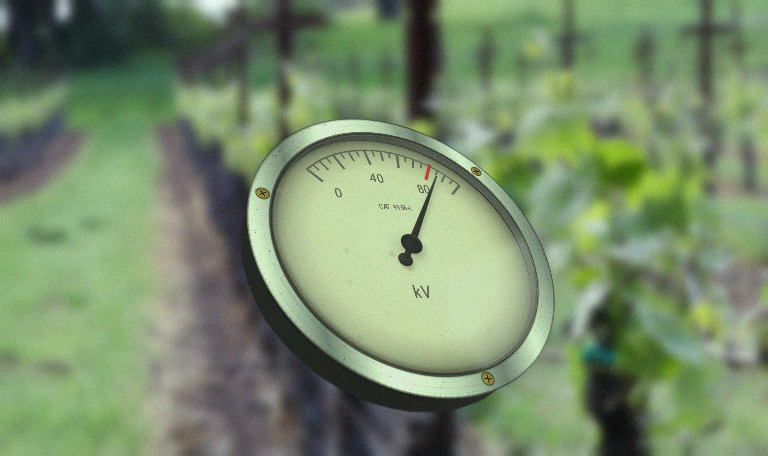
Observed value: 85
